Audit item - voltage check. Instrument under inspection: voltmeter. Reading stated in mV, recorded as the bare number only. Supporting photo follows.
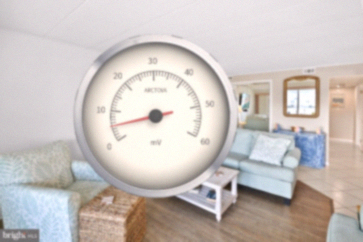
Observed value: 5
